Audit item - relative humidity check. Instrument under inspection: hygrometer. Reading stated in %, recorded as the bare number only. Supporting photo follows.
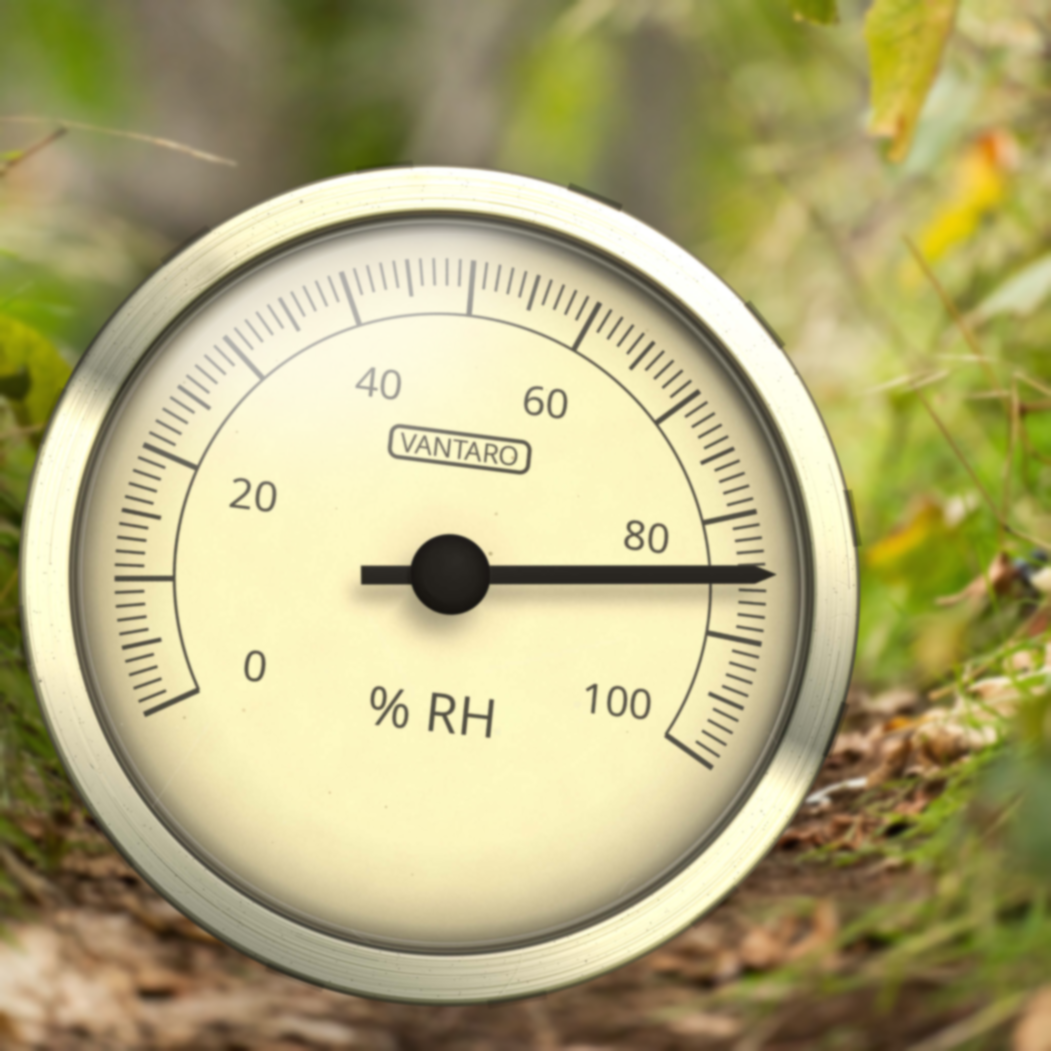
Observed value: 85
